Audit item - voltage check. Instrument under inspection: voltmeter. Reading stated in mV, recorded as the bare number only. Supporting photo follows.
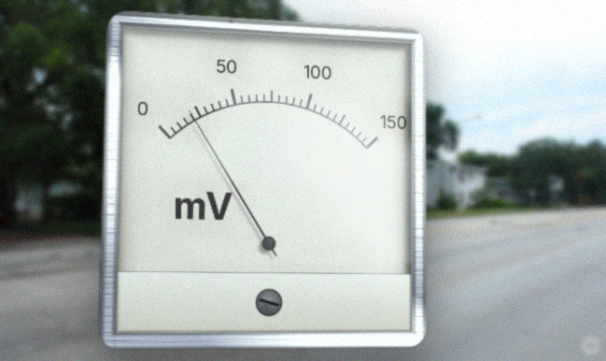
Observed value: 20
